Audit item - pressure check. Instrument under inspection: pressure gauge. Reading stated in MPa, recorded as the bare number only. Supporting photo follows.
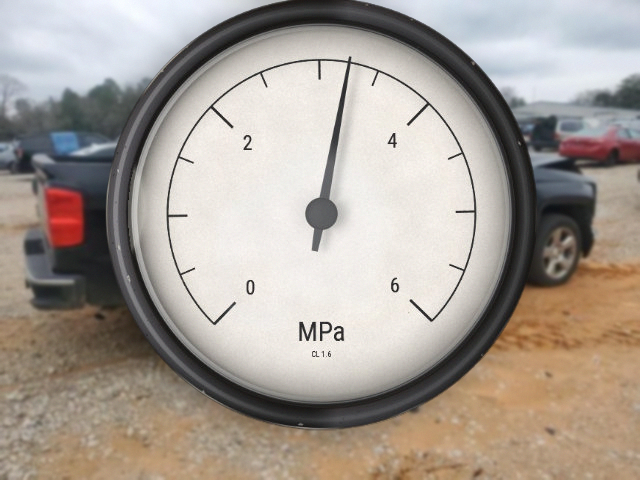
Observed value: 3.25
